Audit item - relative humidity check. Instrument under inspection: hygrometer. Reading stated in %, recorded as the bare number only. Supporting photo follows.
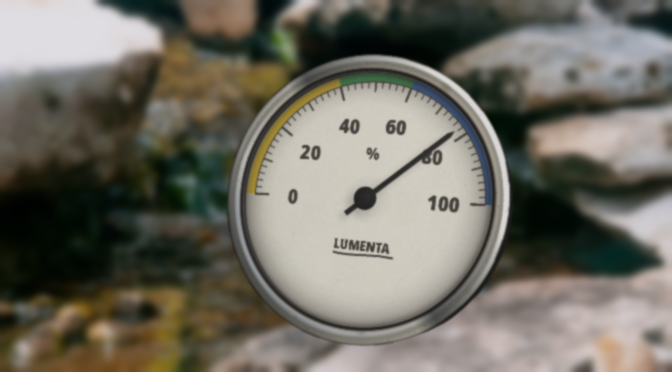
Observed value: 78
